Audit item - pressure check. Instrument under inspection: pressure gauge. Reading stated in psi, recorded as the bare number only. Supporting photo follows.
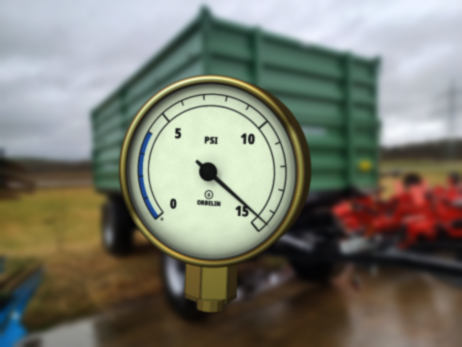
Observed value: 14.5
